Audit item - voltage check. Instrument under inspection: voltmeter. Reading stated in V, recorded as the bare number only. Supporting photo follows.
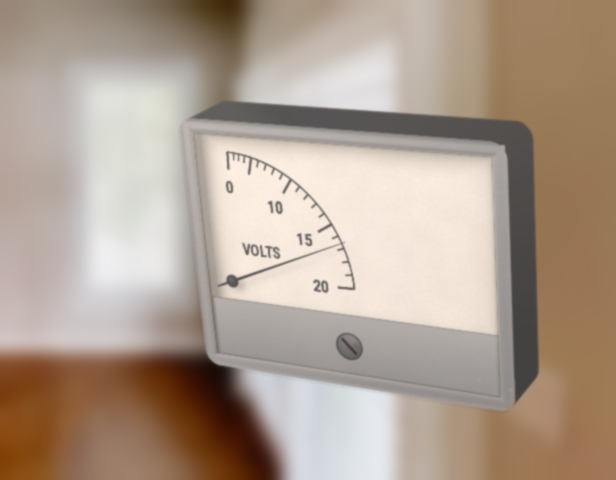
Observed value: 16.5
